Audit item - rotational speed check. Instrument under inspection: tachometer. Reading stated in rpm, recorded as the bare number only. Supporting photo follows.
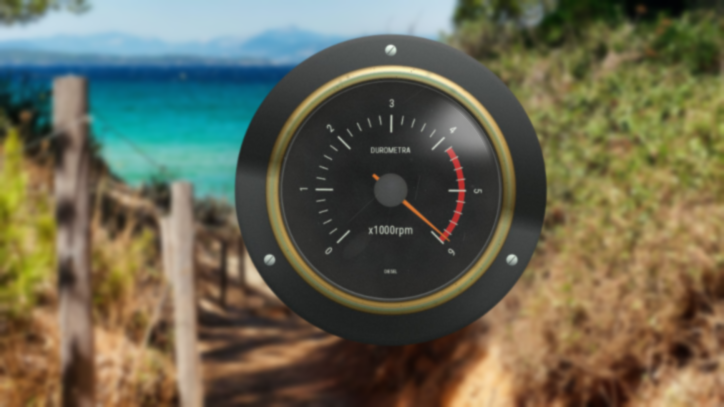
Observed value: 5900
